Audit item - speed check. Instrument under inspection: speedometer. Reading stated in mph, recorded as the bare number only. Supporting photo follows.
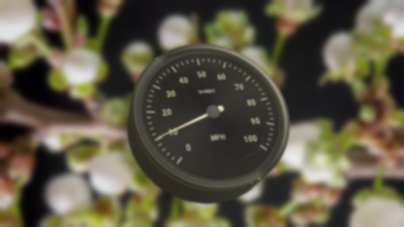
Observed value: 10
